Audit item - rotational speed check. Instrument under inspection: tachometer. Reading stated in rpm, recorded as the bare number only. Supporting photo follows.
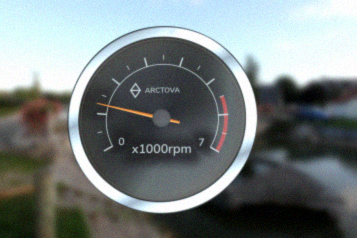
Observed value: 1250
